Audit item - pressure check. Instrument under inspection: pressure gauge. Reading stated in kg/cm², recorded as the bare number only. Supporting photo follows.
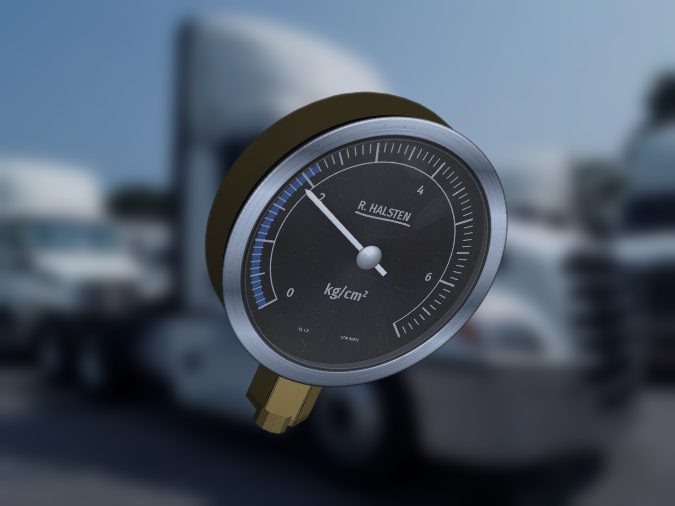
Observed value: 1.9
